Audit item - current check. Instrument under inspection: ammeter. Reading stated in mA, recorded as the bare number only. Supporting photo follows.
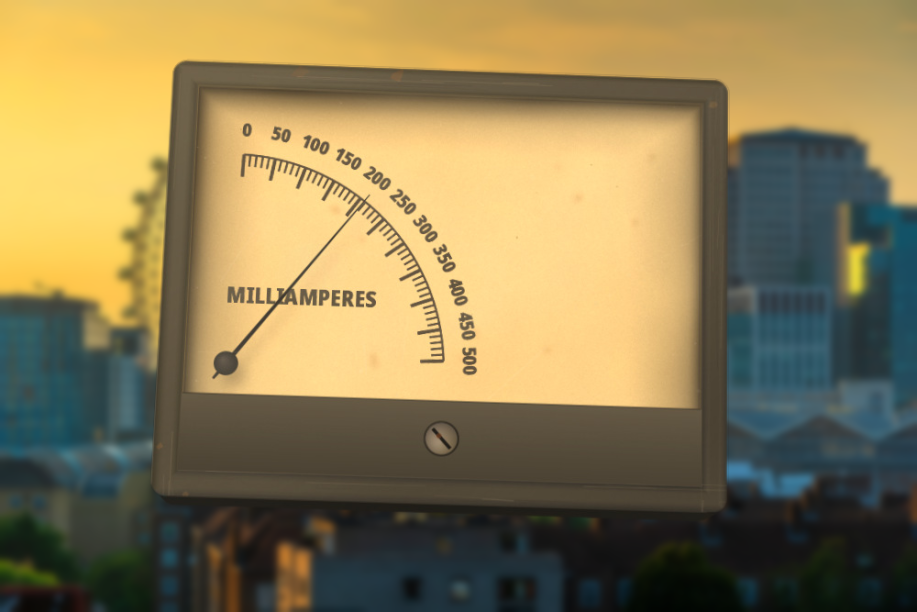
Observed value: 210
